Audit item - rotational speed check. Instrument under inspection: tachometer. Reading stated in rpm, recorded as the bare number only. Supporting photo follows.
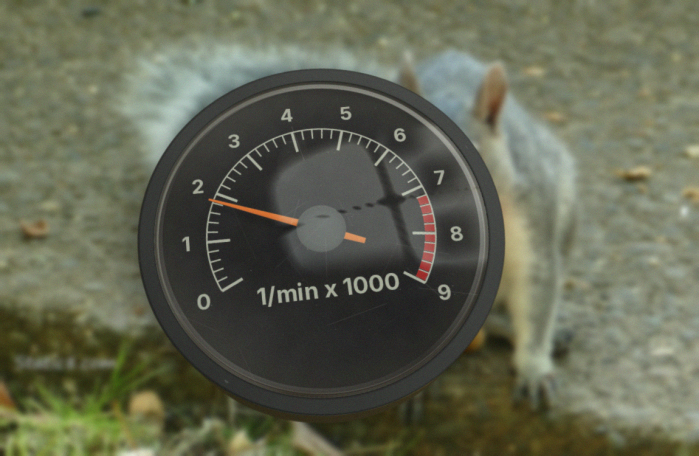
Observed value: 1800
